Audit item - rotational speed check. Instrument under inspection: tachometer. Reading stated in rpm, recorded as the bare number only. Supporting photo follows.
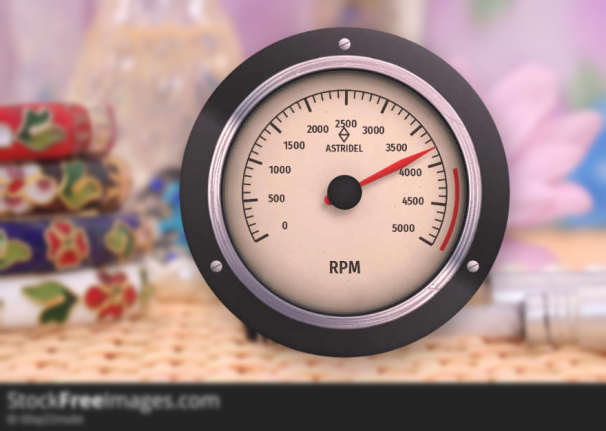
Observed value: 3800
